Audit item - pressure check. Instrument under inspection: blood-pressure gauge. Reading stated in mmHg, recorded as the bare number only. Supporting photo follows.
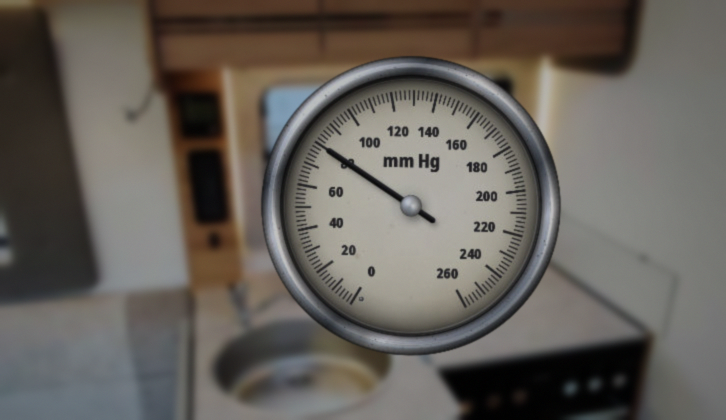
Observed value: 80
